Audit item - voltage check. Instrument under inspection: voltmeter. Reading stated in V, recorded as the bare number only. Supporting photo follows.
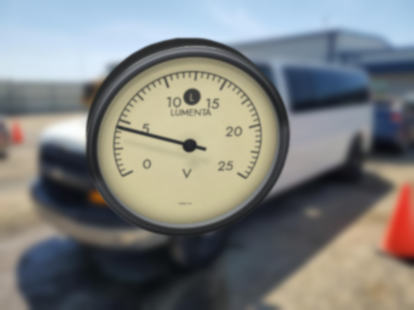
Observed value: 4.5
